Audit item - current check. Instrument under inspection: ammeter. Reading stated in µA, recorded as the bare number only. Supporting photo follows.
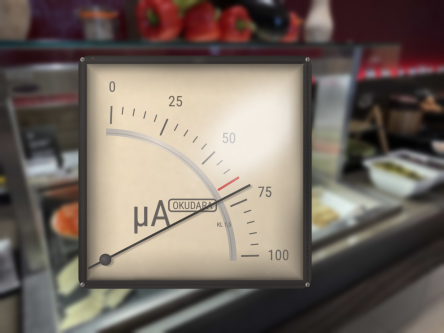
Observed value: 70
